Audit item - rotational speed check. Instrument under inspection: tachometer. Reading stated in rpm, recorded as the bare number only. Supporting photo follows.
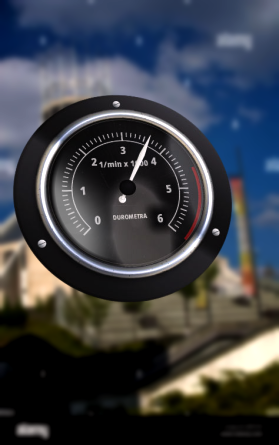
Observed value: 3600
